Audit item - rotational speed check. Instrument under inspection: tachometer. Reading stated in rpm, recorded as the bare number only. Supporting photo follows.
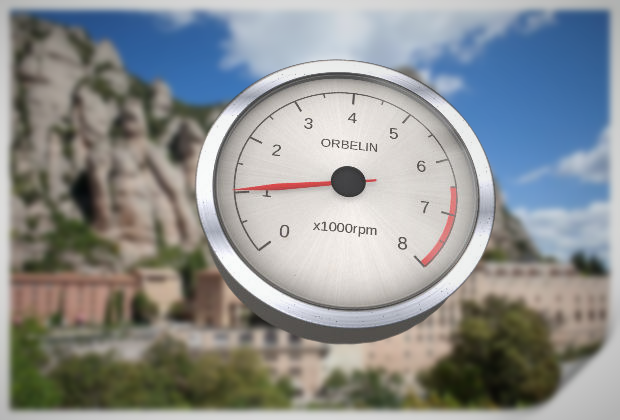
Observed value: 1000
